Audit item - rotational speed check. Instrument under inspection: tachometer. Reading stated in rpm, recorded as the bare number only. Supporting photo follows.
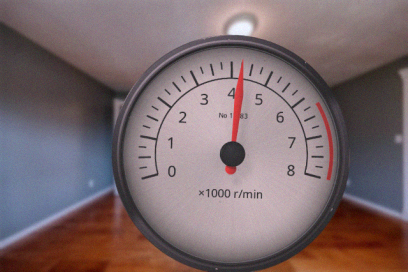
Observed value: 4250
